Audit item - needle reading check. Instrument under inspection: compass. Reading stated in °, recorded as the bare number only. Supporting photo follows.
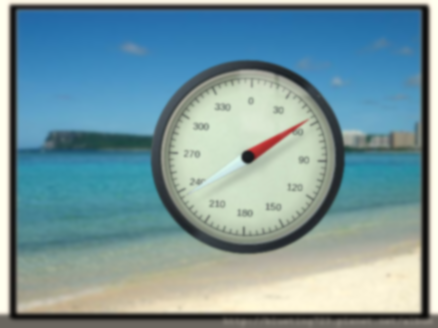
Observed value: 55
